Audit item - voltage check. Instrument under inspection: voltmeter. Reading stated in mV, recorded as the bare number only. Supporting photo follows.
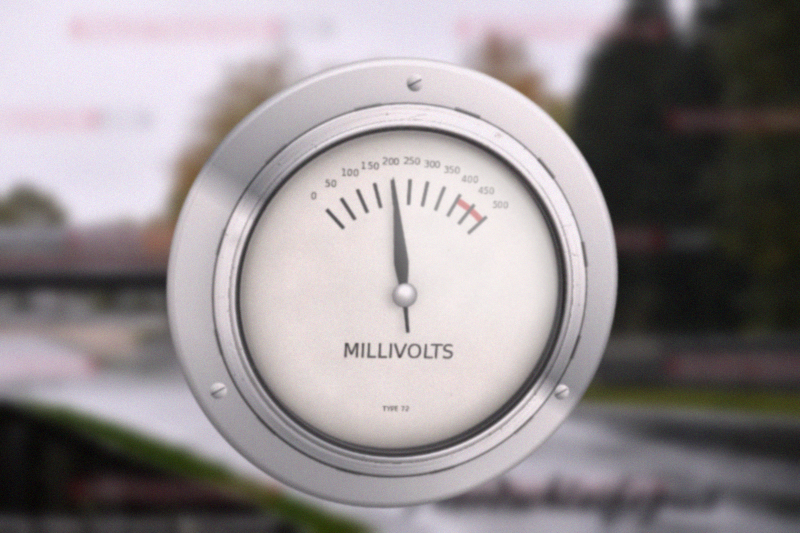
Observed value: 200
